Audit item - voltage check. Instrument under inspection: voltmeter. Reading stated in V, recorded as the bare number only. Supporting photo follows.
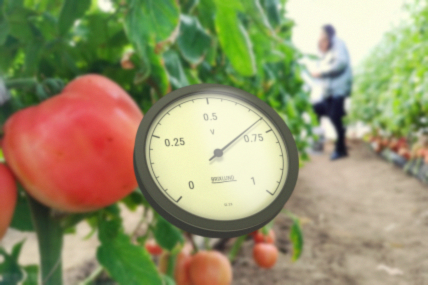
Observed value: 0.7
